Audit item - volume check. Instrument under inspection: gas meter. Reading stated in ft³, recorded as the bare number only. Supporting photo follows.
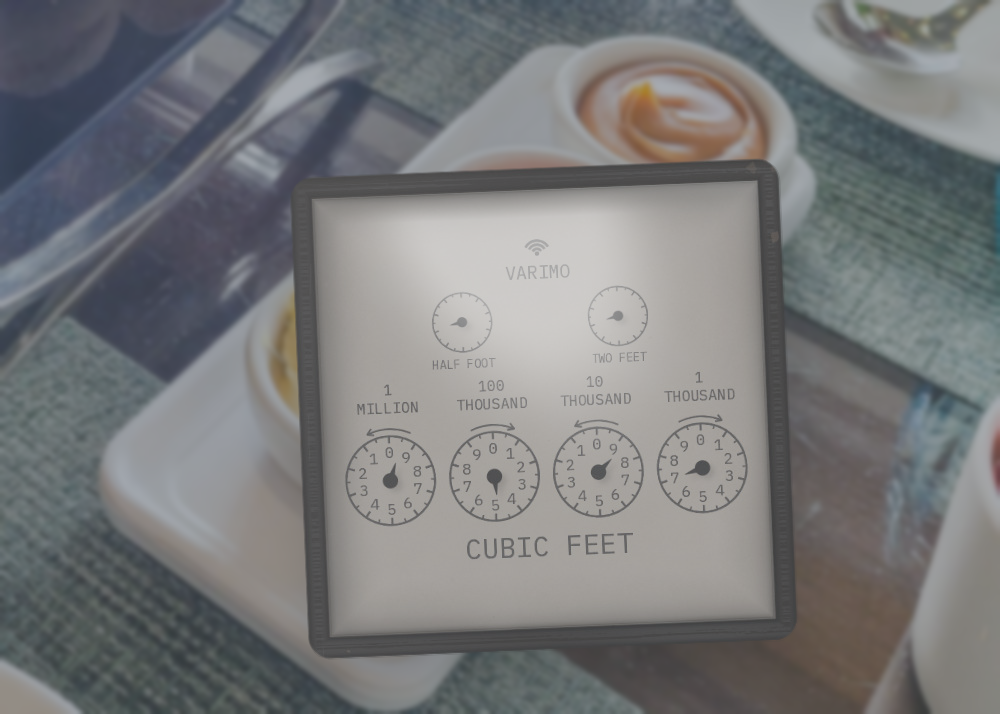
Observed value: 948700
